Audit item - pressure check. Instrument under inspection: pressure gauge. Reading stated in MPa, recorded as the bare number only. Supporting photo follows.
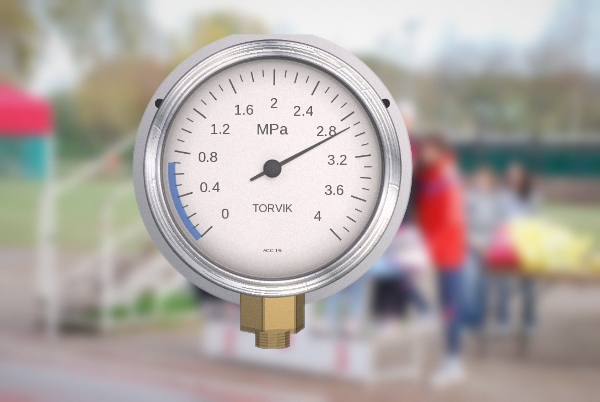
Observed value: 2.9
